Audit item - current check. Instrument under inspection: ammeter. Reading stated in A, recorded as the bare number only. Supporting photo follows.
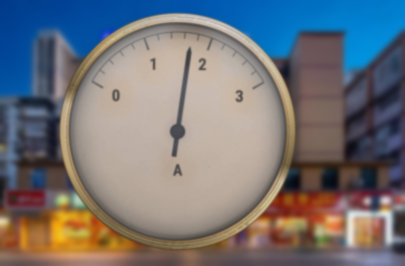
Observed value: 1.7
